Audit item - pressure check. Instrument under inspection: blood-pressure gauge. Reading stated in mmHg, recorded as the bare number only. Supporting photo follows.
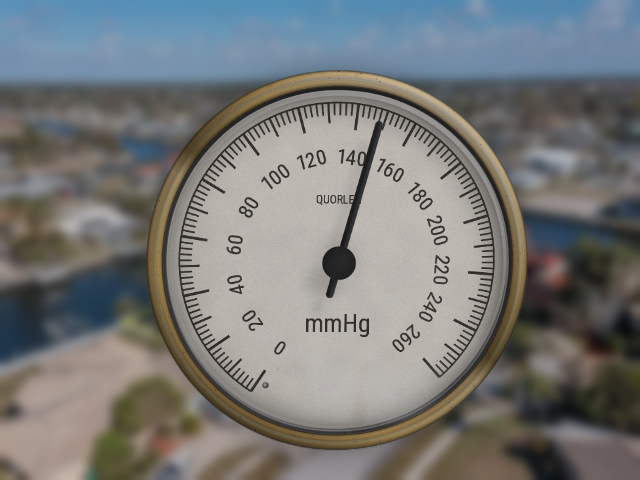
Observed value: 148
